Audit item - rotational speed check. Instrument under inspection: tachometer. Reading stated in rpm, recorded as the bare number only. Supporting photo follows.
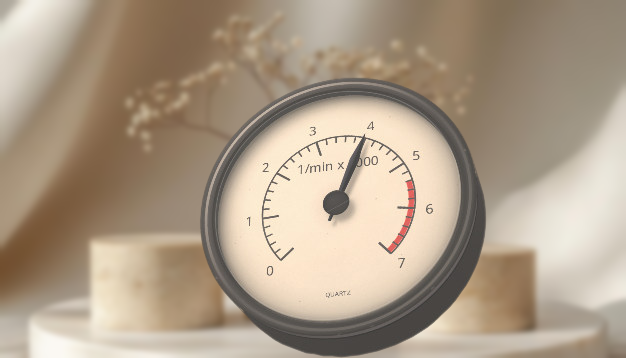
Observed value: 4000
